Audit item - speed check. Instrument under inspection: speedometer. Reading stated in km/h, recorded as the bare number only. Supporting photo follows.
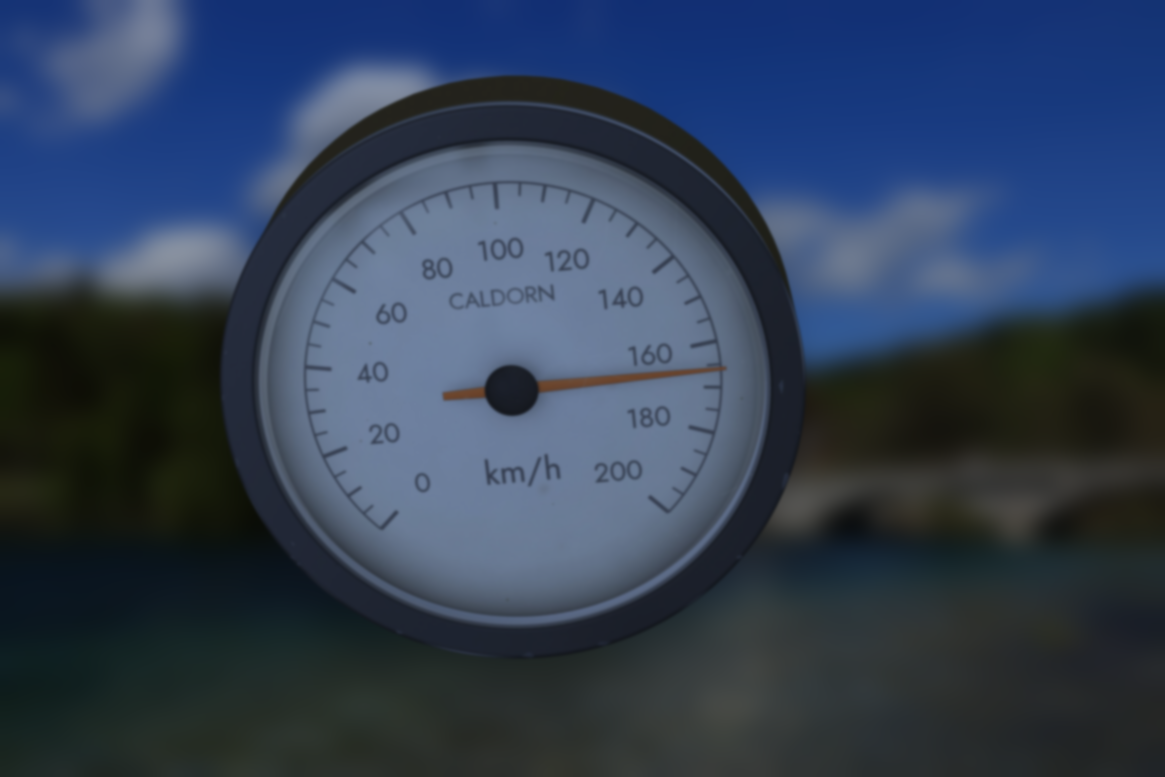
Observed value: 165
